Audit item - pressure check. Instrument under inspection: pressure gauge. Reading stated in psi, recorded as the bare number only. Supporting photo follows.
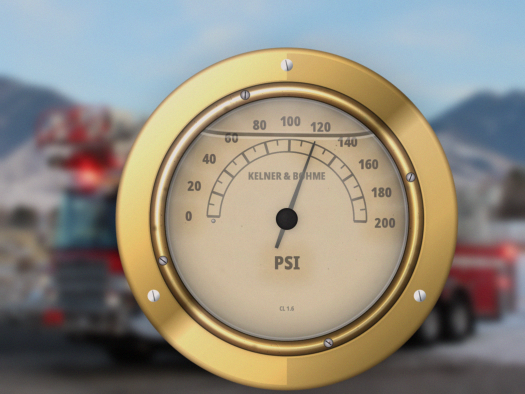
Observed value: 120
